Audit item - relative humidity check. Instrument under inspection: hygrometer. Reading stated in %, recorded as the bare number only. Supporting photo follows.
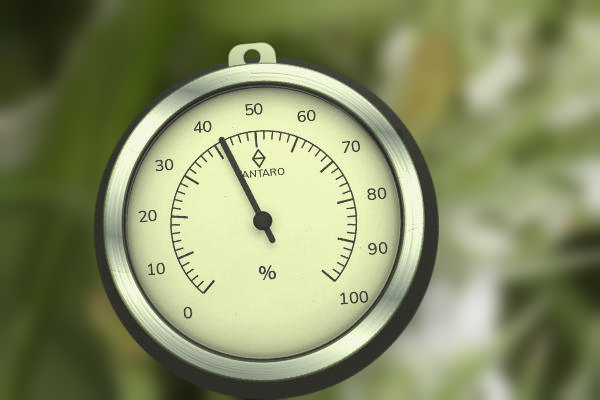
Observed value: 42
